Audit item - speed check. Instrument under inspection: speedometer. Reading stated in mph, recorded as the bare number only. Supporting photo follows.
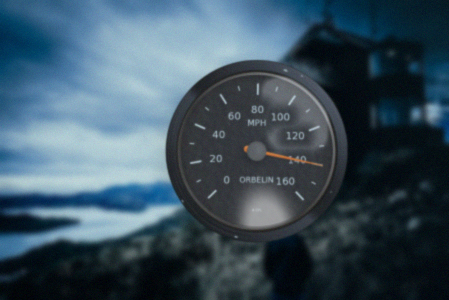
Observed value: 140
